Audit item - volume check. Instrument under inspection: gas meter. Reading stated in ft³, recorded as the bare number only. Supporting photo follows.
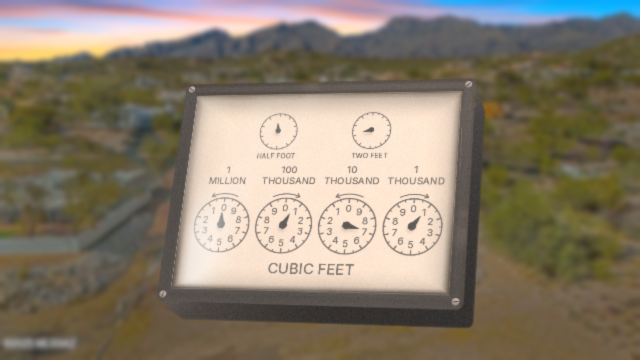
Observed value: 7100
